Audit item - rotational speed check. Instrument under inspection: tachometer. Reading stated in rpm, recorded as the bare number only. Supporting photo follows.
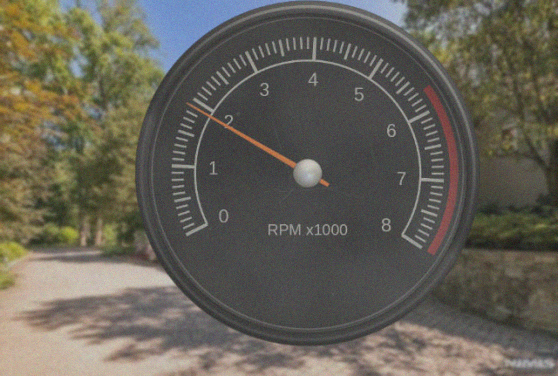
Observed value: 1900
